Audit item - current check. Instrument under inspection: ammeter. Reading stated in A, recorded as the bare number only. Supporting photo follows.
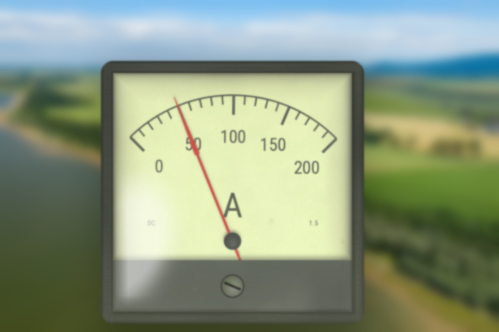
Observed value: 50
